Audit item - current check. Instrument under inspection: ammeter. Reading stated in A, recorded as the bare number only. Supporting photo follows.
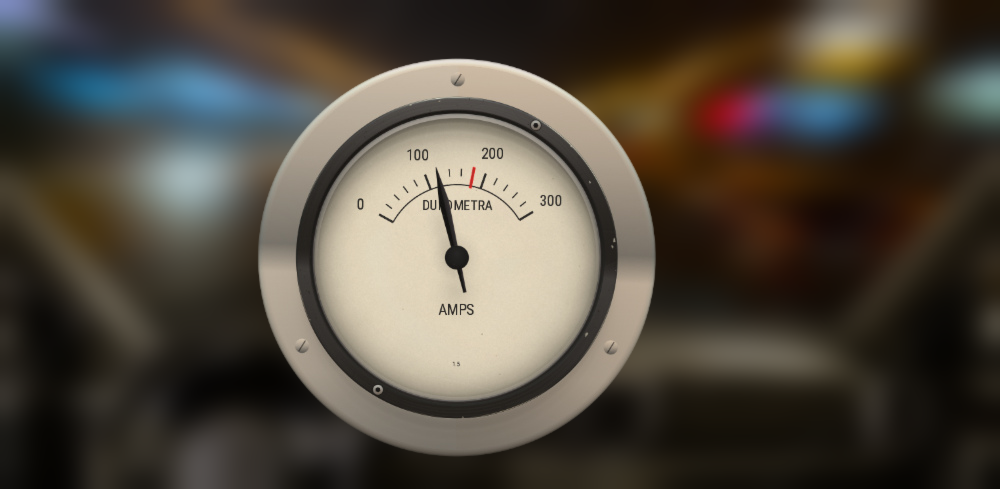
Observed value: 120
